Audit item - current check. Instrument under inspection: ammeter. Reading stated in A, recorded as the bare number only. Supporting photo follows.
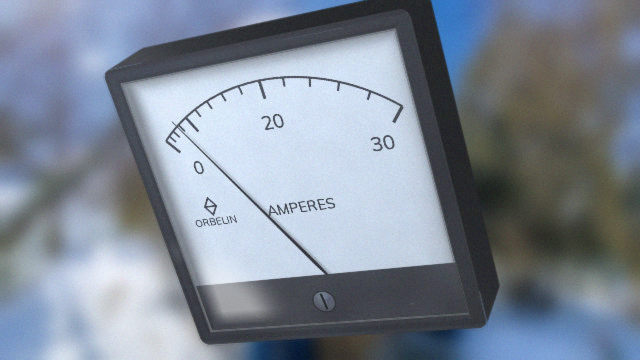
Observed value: 8
